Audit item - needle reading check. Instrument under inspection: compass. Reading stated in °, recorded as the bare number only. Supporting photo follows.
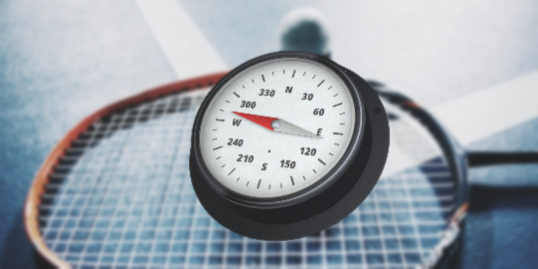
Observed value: 280
